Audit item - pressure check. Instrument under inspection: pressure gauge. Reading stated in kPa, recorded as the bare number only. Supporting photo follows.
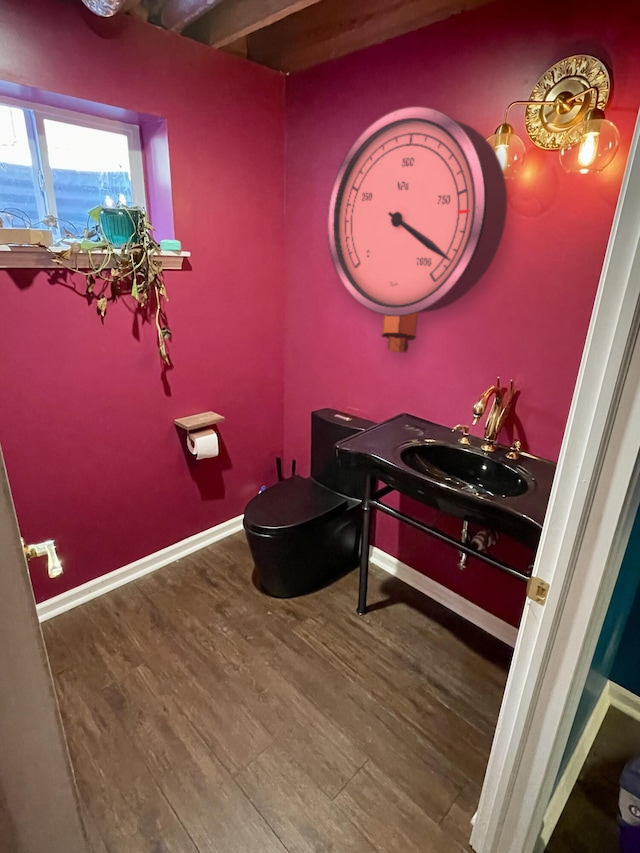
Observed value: 925
